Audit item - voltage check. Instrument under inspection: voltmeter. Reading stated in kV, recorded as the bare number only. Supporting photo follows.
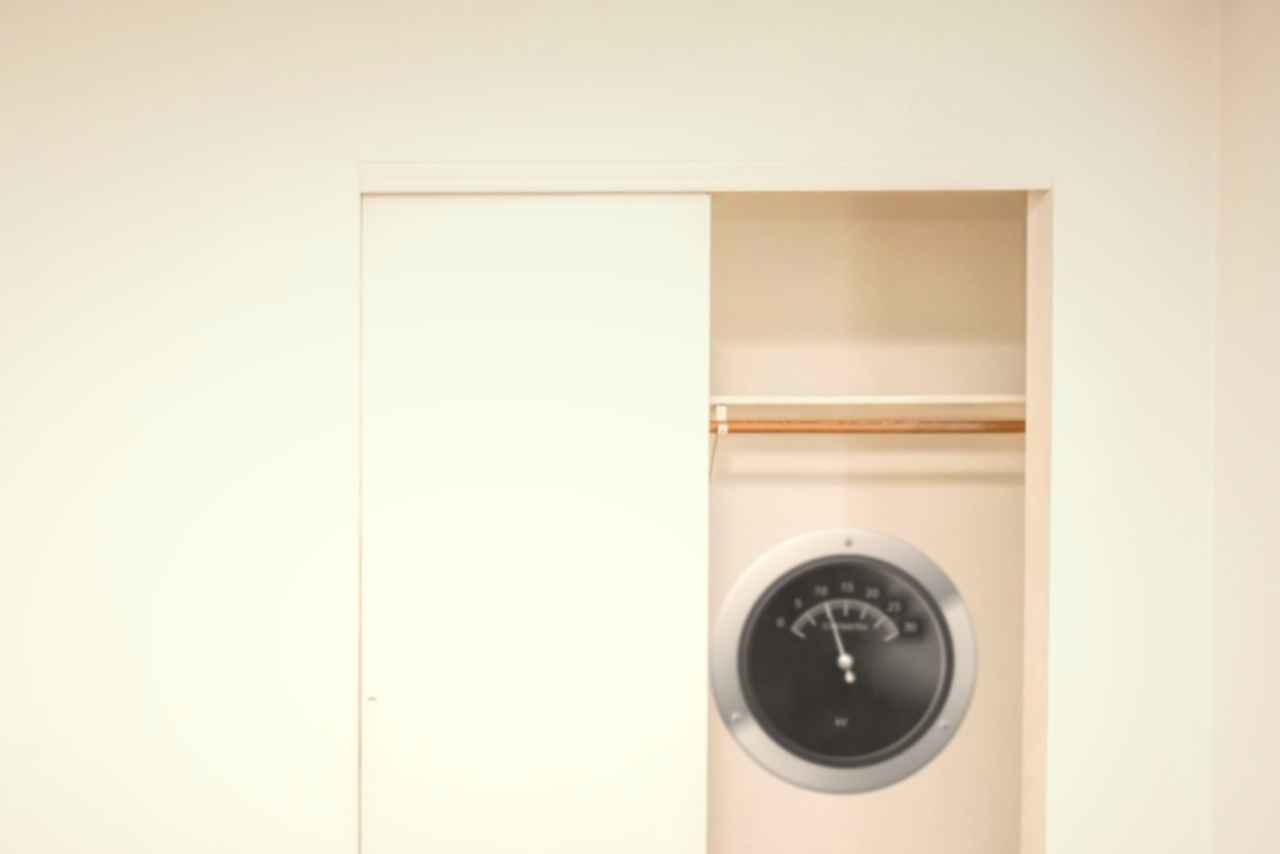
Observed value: 10
